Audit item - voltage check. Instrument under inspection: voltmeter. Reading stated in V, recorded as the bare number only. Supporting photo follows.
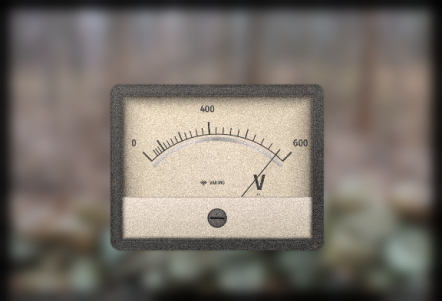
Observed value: 580
